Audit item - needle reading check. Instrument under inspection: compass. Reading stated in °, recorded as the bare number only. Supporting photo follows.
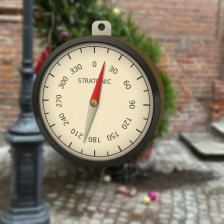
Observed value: 15
